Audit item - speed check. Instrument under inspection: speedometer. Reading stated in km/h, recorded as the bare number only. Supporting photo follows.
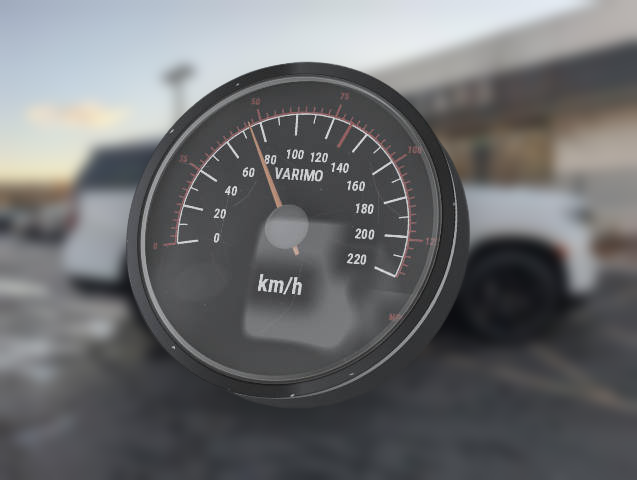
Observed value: 75
